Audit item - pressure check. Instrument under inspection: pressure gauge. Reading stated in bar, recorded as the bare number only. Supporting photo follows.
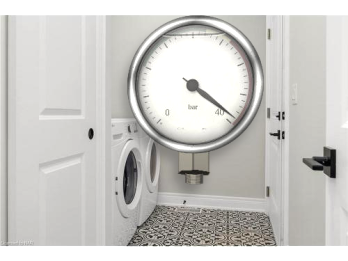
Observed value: 39
